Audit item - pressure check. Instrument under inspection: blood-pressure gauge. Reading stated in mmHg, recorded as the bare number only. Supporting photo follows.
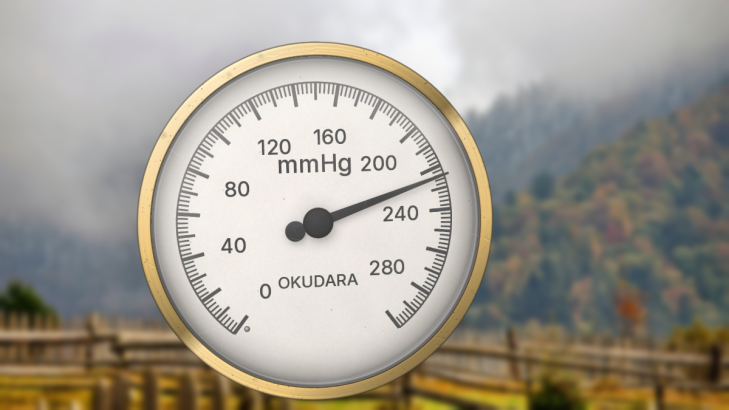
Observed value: 224
